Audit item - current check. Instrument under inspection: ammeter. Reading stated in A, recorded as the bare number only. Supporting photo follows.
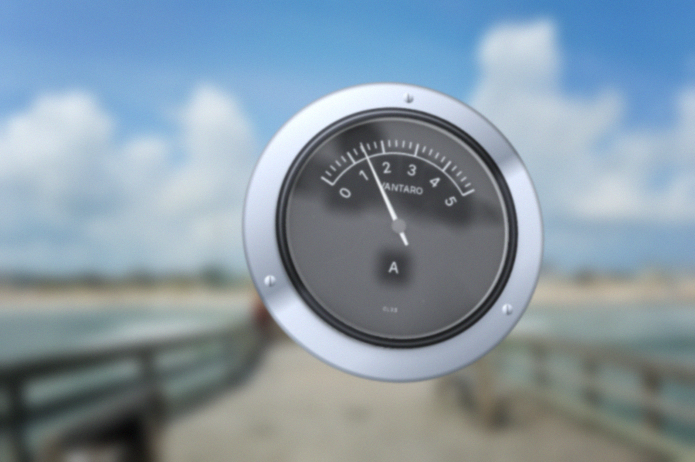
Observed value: 1.4
